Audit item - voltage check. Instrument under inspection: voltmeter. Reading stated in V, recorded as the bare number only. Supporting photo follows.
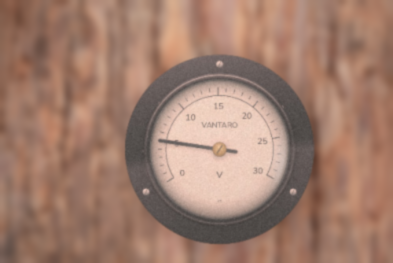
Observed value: 5
